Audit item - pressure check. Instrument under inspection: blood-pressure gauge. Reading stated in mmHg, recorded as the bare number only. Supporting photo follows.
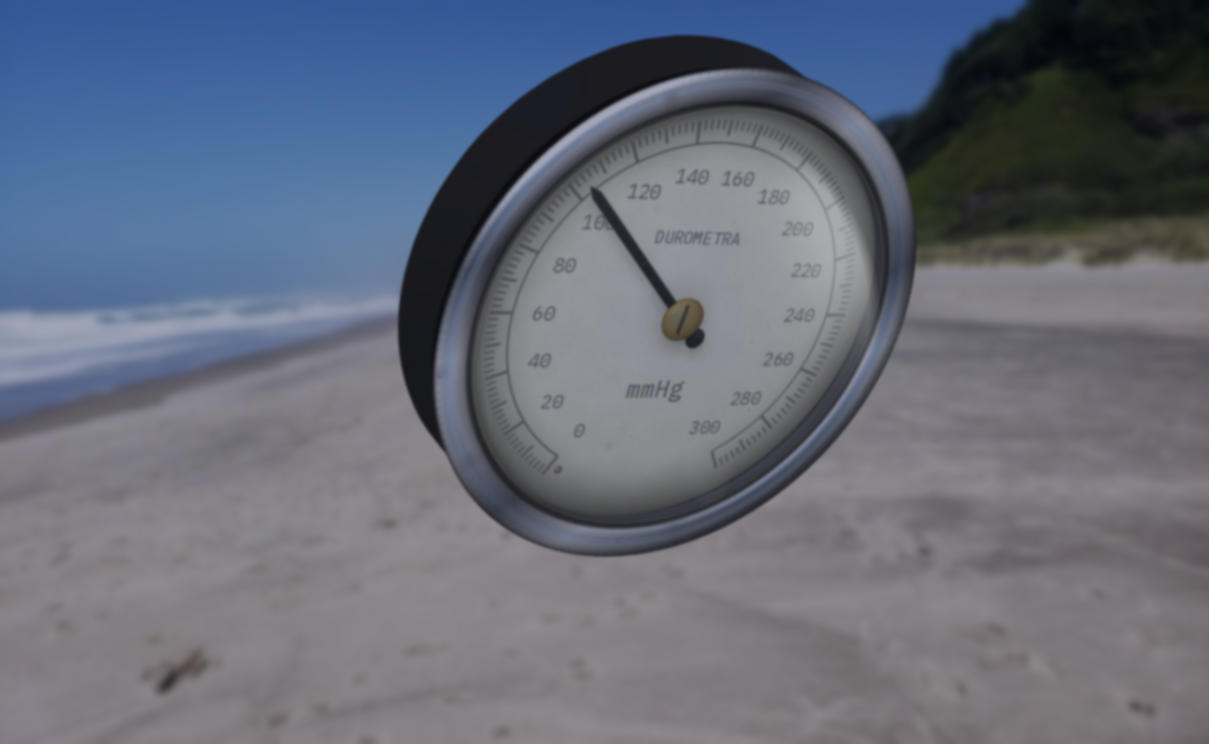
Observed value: 104
